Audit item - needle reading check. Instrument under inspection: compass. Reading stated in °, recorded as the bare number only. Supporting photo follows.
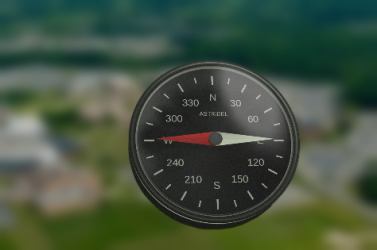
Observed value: 270
